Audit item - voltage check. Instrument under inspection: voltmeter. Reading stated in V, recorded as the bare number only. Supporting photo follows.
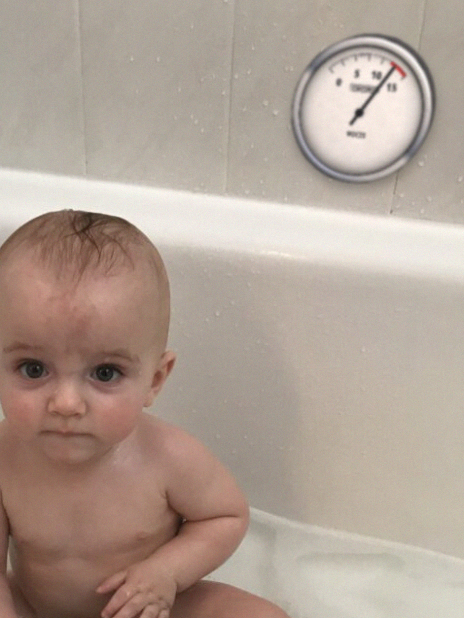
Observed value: 12.5
